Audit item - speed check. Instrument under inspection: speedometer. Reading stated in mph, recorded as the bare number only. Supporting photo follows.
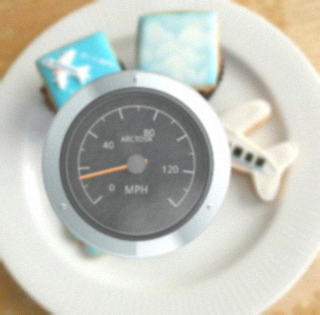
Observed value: 15
